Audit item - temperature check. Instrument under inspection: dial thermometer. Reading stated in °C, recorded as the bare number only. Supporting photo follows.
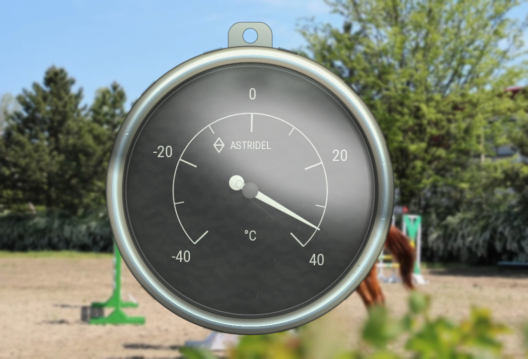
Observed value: 35
